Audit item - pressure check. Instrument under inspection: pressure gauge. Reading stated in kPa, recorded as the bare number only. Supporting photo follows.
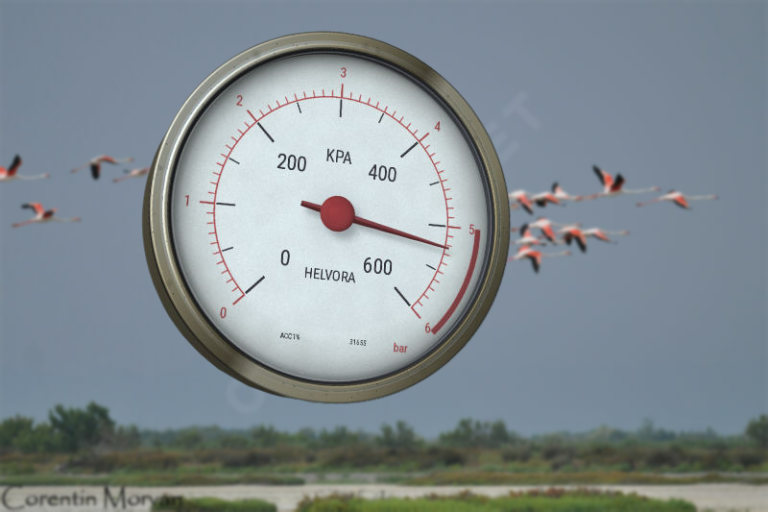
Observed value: 525
